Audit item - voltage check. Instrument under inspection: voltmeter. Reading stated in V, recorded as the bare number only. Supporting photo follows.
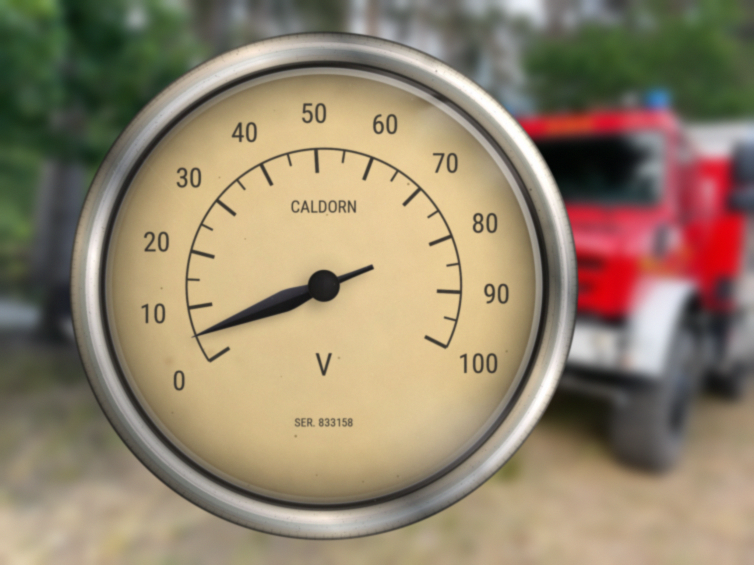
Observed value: 5
